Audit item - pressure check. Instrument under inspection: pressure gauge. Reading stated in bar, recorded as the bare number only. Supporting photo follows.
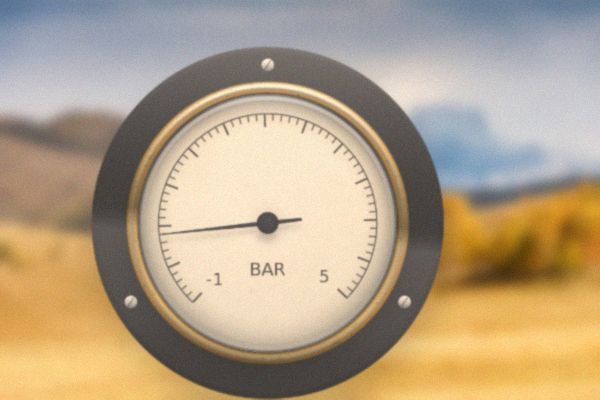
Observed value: -0.1
